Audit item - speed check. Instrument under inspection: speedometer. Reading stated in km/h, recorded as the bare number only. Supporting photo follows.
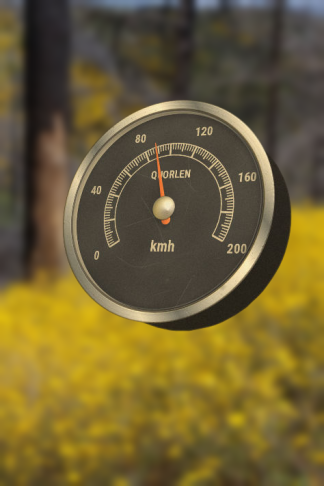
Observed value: 90
